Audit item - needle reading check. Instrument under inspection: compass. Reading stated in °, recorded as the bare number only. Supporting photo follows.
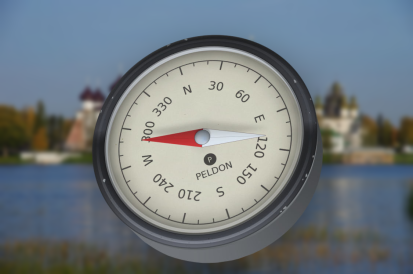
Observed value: 290
